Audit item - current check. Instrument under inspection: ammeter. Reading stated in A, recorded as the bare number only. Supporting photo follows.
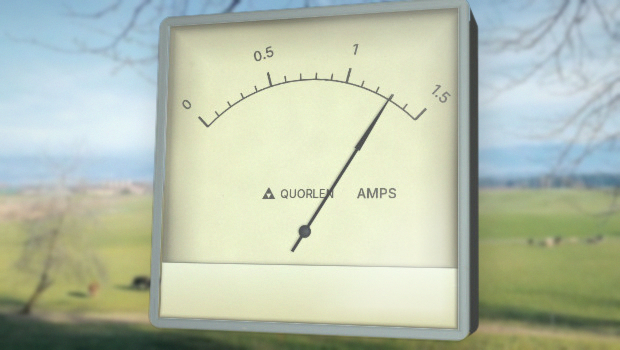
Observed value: 1.3
